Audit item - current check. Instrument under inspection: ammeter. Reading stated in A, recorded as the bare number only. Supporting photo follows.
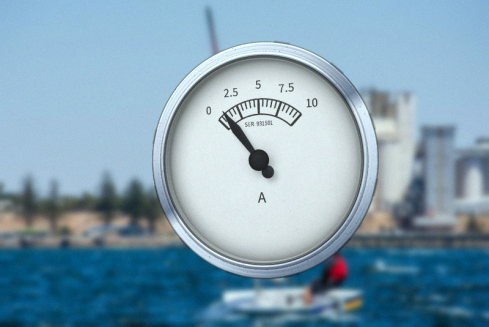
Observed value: 1
